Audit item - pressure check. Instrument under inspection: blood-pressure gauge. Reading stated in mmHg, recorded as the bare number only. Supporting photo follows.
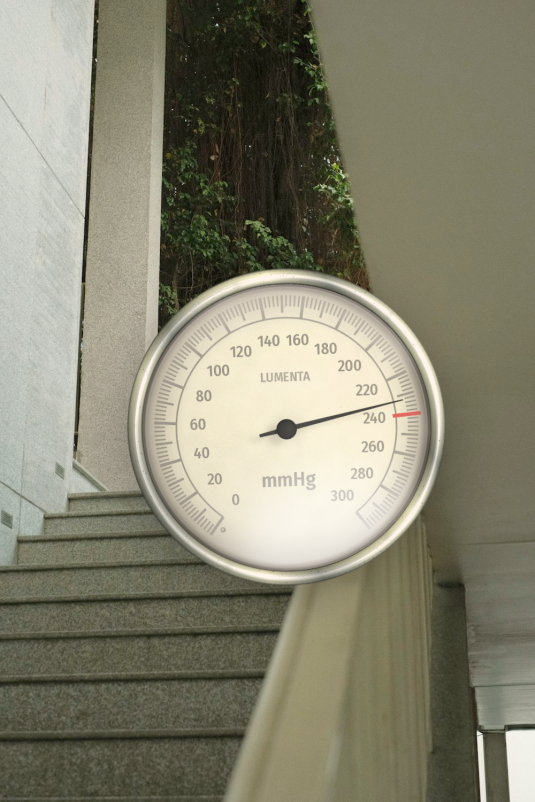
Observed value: 232
